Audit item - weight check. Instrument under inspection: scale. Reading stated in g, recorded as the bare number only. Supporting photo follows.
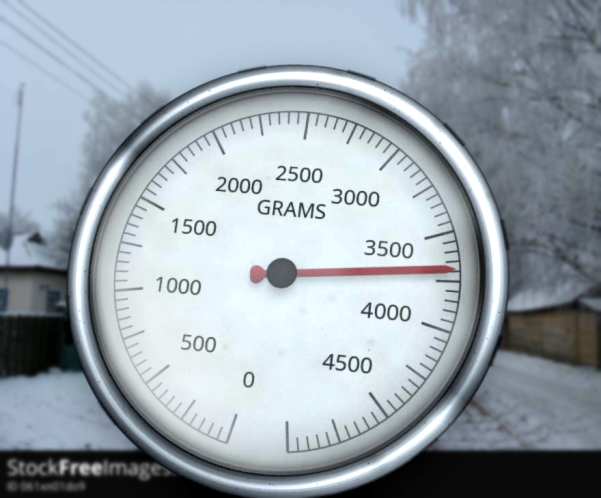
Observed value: 3700
